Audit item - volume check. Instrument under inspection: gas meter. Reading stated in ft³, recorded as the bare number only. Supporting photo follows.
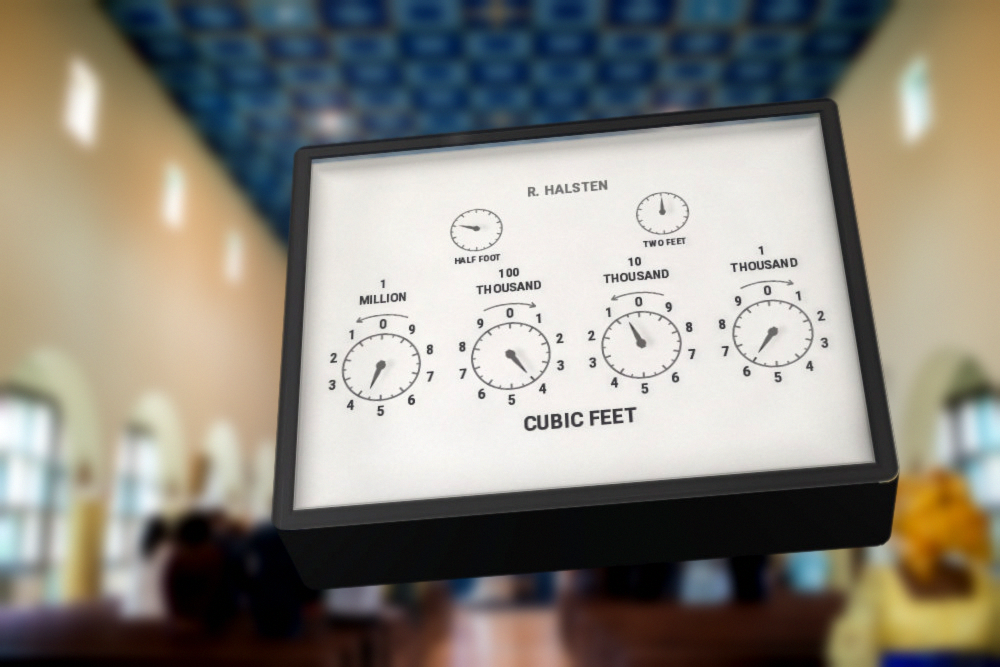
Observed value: 440600
